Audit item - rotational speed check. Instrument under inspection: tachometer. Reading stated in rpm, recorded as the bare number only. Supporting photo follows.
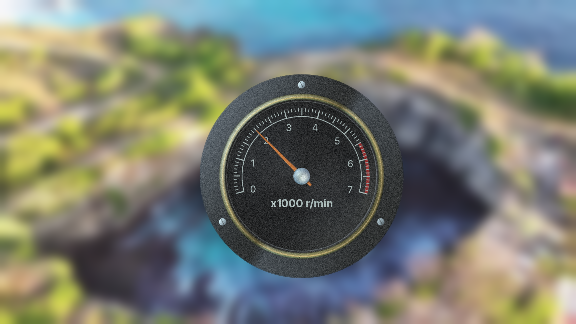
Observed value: 2000
